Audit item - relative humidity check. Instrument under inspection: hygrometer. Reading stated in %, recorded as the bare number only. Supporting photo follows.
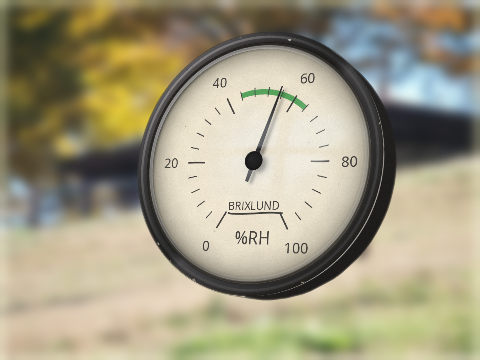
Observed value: 56
